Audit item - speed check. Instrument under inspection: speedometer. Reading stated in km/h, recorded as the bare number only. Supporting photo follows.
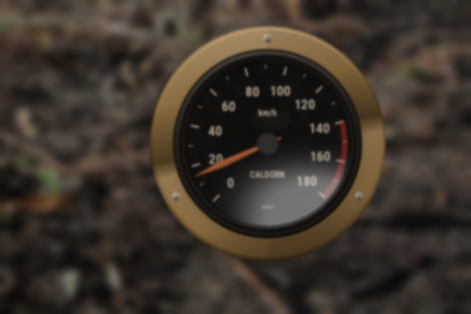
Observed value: 15
